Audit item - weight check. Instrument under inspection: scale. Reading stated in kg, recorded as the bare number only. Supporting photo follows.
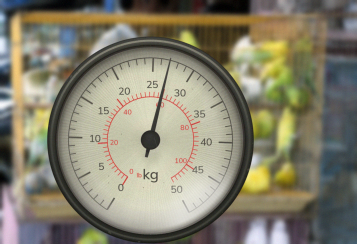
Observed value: 27
